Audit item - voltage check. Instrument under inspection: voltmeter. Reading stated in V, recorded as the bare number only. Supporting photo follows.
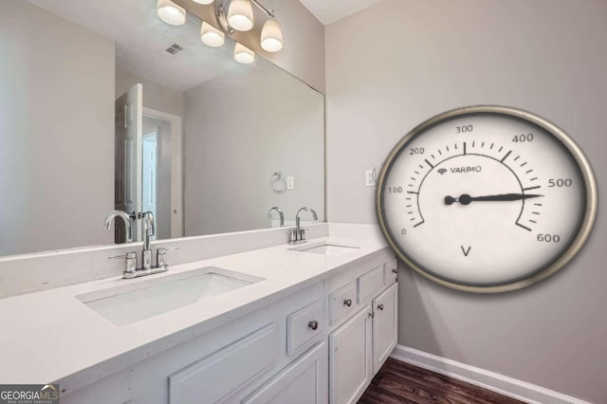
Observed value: 520
